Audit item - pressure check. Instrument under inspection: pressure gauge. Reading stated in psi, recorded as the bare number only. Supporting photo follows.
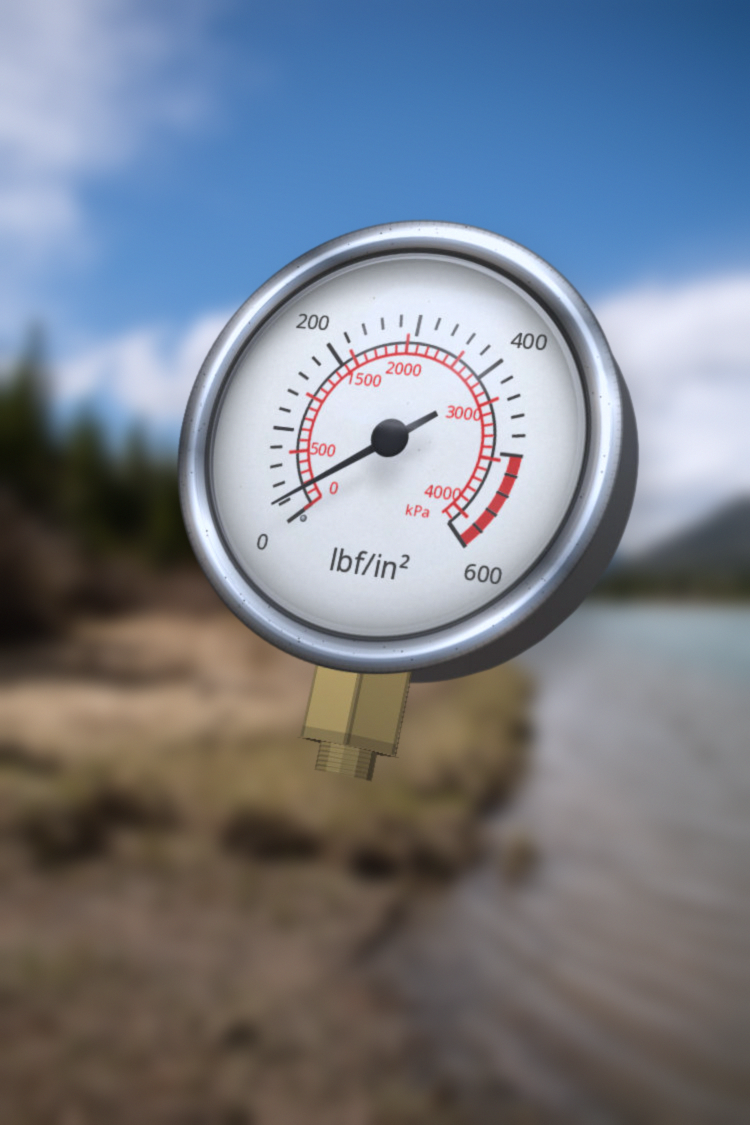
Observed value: 20
